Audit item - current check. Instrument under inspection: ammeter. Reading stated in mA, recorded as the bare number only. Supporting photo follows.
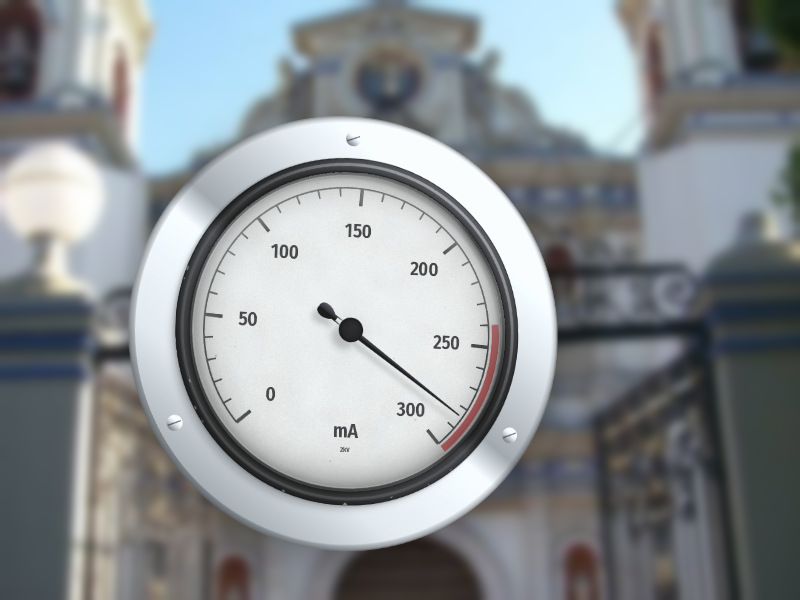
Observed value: 285
